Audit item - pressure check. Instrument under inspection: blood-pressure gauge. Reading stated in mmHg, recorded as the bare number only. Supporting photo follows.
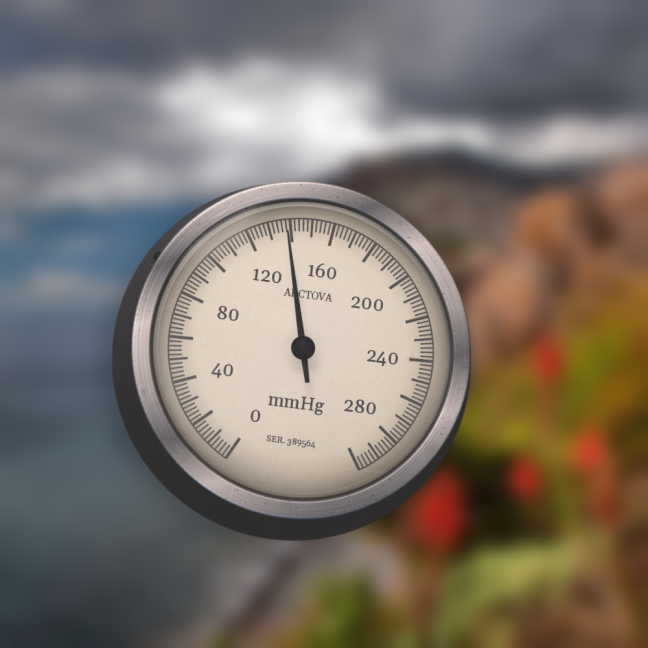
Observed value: 138
